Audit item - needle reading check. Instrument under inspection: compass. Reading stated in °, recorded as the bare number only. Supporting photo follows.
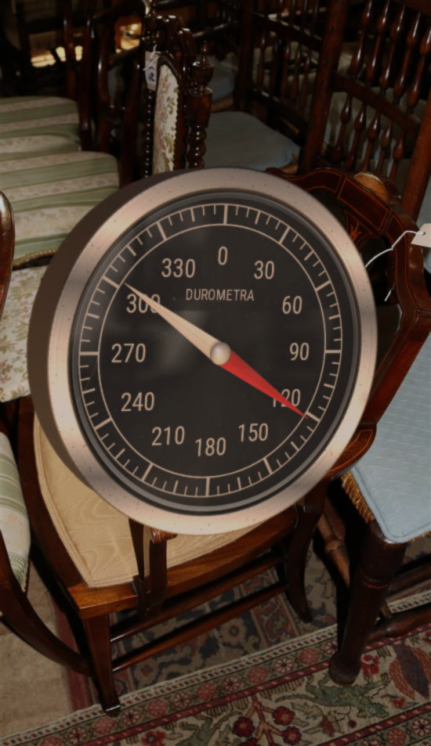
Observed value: 122.5
